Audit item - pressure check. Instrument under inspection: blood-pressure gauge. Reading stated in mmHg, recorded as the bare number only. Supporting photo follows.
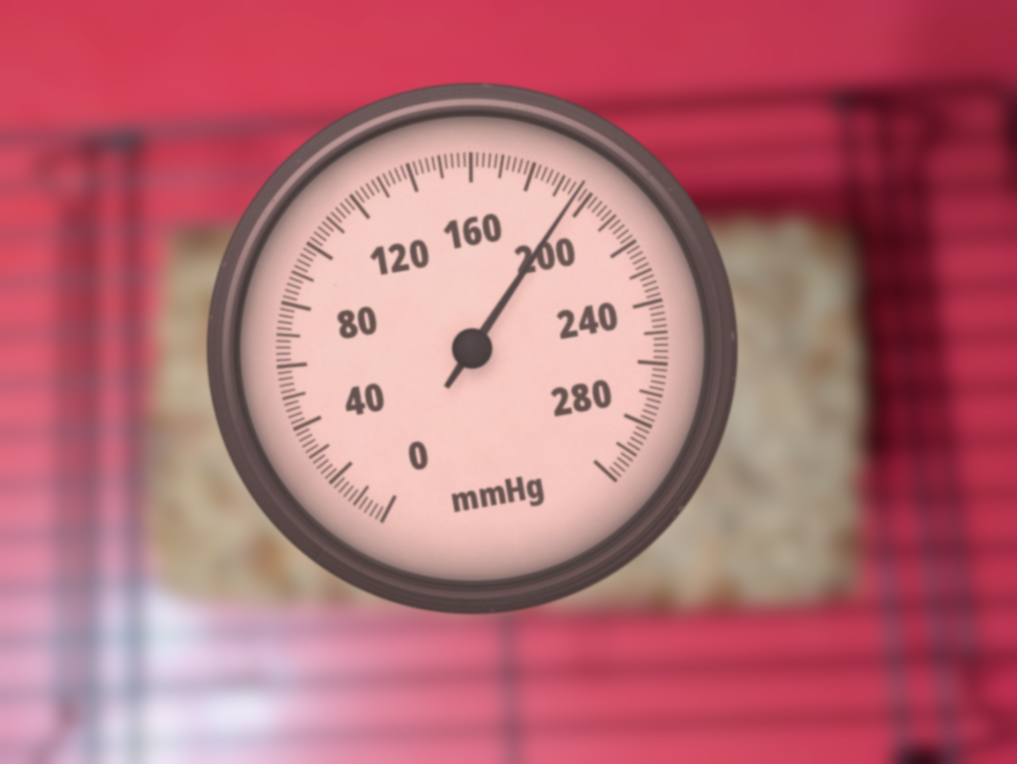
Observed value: 196
